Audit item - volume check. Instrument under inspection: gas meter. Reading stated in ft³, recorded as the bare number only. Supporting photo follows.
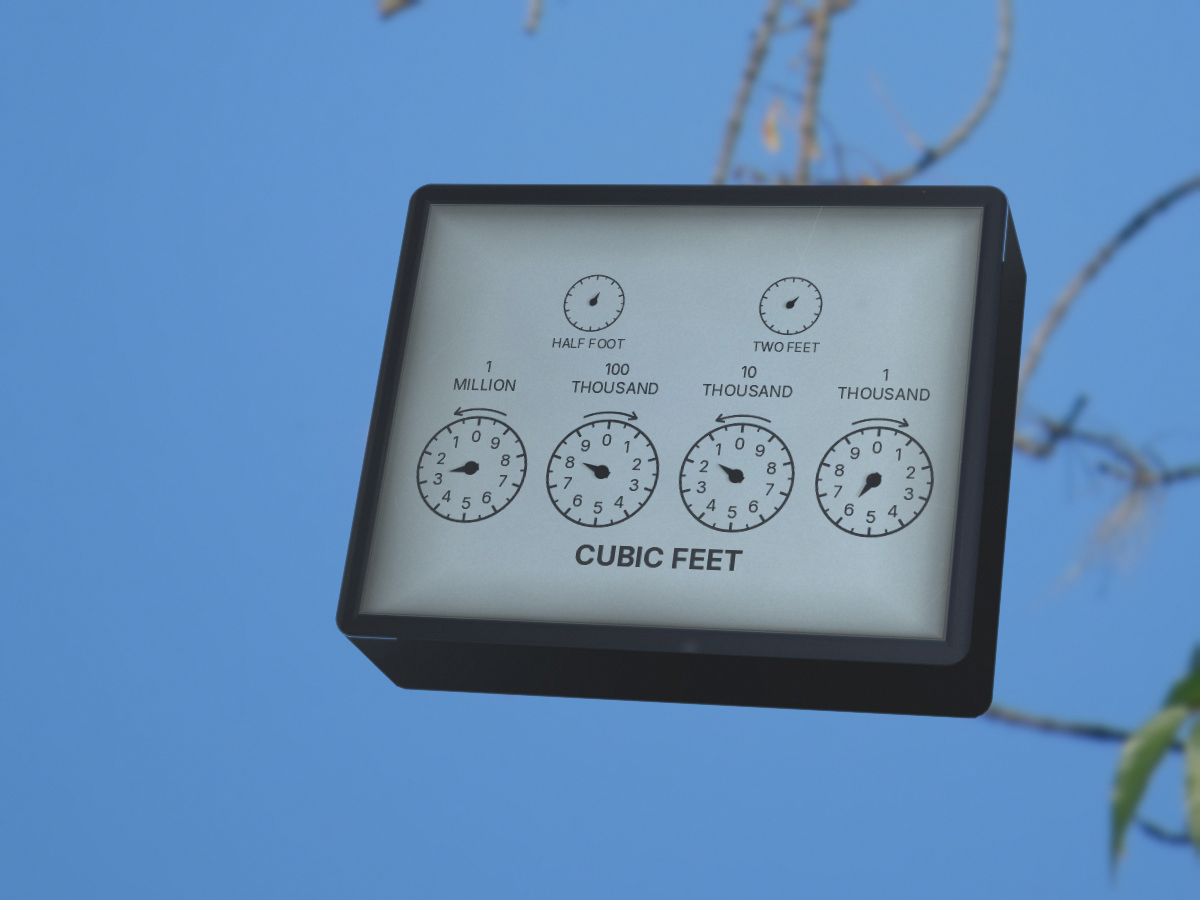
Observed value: 281600
